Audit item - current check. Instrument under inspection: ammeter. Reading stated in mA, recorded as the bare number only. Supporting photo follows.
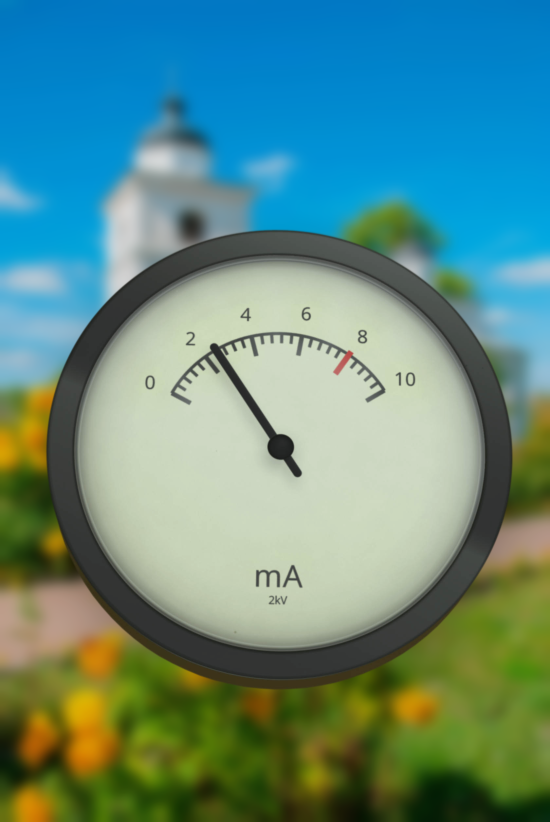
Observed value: 2.4
